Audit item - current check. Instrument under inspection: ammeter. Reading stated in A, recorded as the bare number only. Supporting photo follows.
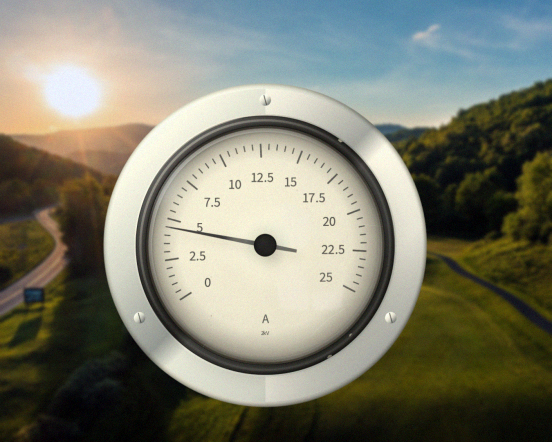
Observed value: 4.5
